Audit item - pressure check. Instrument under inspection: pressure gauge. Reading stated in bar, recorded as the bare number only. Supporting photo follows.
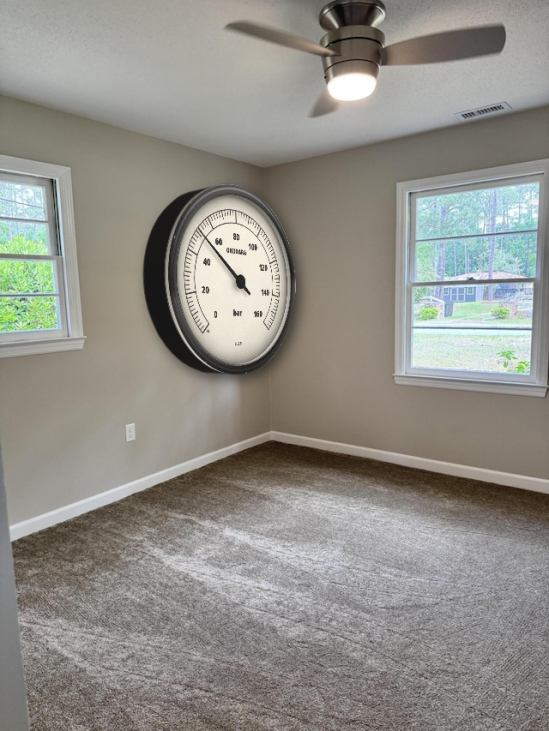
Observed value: 50
